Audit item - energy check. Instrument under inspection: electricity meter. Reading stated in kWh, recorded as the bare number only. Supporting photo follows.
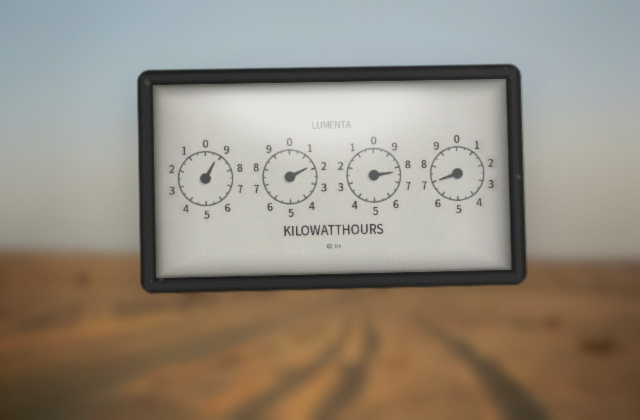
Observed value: 9177
